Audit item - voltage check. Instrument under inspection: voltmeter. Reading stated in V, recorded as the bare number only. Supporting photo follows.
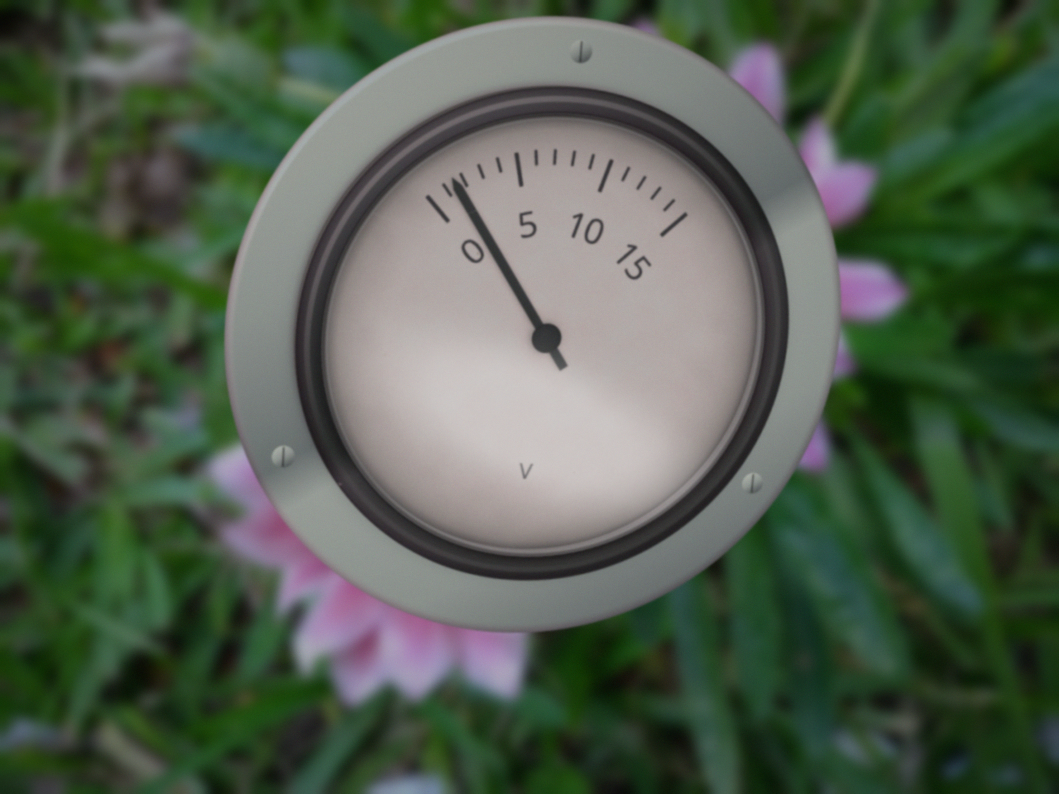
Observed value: 1.5
